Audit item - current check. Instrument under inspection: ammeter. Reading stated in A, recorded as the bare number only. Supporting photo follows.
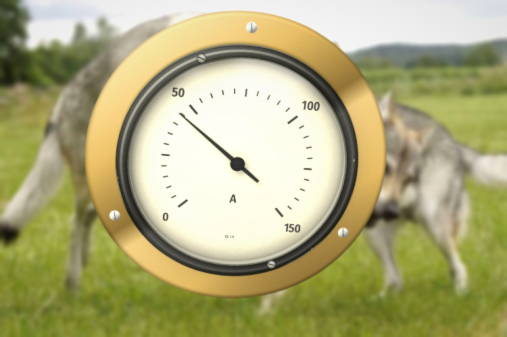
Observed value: 45
